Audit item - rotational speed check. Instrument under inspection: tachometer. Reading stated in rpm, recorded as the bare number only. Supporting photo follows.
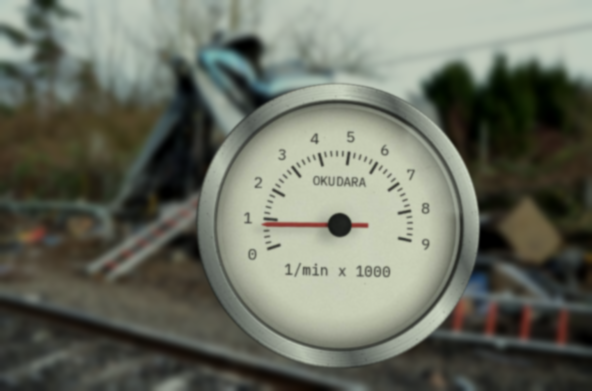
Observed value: 800
